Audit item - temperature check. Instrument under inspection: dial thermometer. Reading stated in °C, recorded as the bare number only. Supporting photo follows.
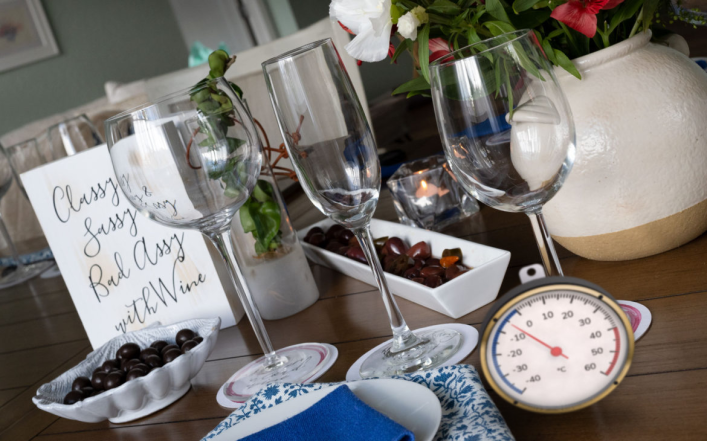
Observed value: -5
